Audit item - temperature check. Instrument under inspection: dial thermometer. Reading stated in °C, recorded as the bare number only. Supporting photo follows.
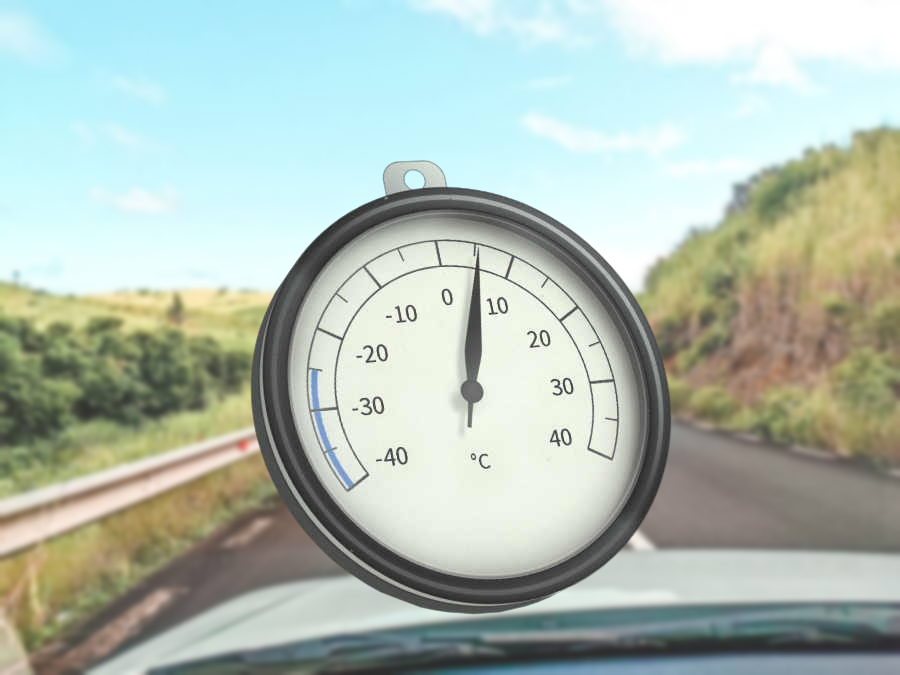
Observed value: 5
